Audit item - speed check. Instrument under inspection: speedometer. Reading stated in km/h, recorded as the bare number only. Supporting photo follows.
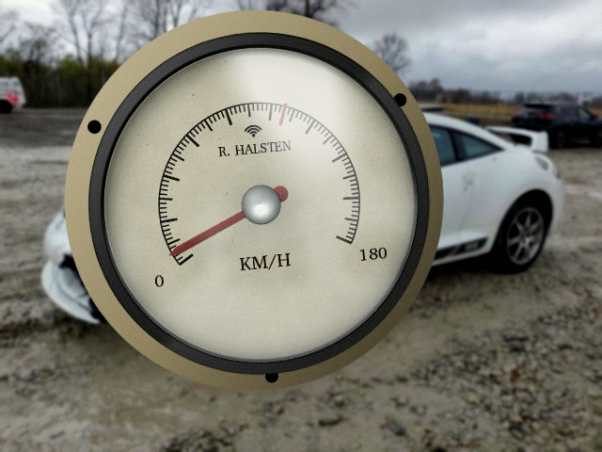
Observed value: 6
